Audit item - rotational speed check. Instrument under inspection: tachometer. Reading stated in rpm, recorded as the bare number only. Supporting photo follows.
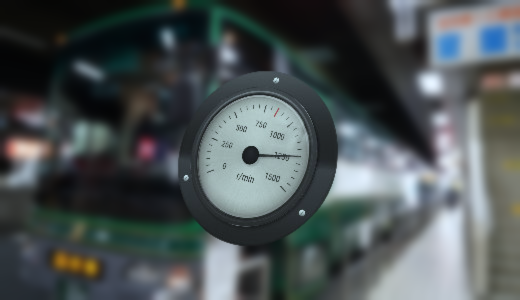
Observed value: 1250
